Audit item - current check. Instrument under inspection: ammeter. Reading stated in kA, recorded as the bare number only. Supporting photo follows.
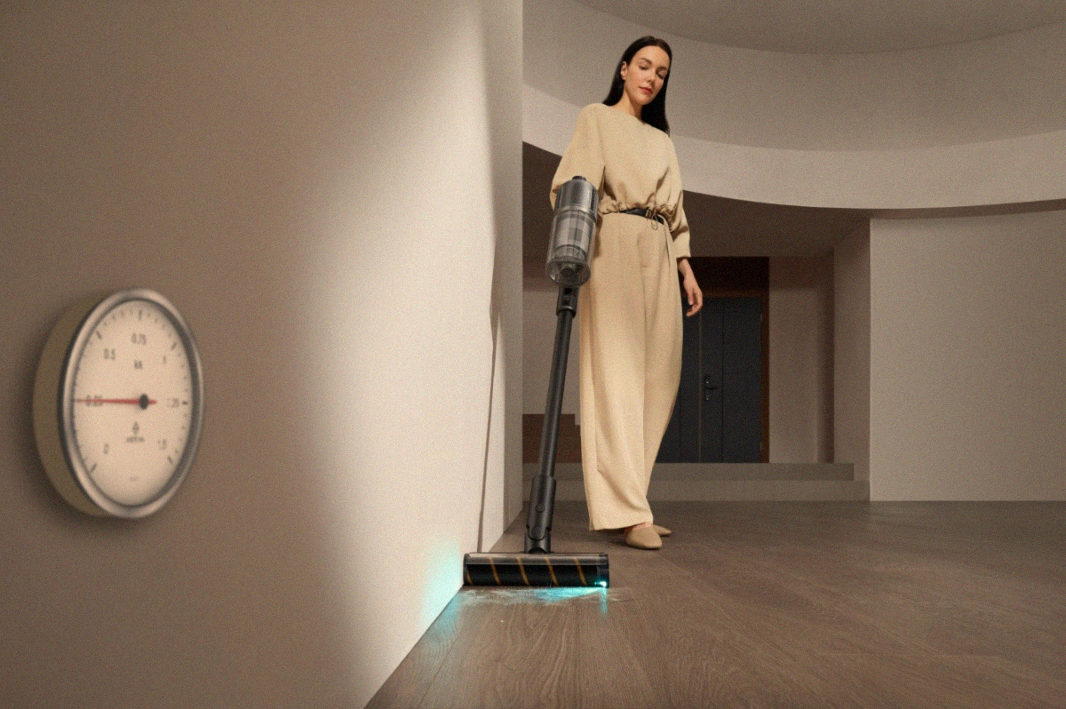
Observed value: 0.25
